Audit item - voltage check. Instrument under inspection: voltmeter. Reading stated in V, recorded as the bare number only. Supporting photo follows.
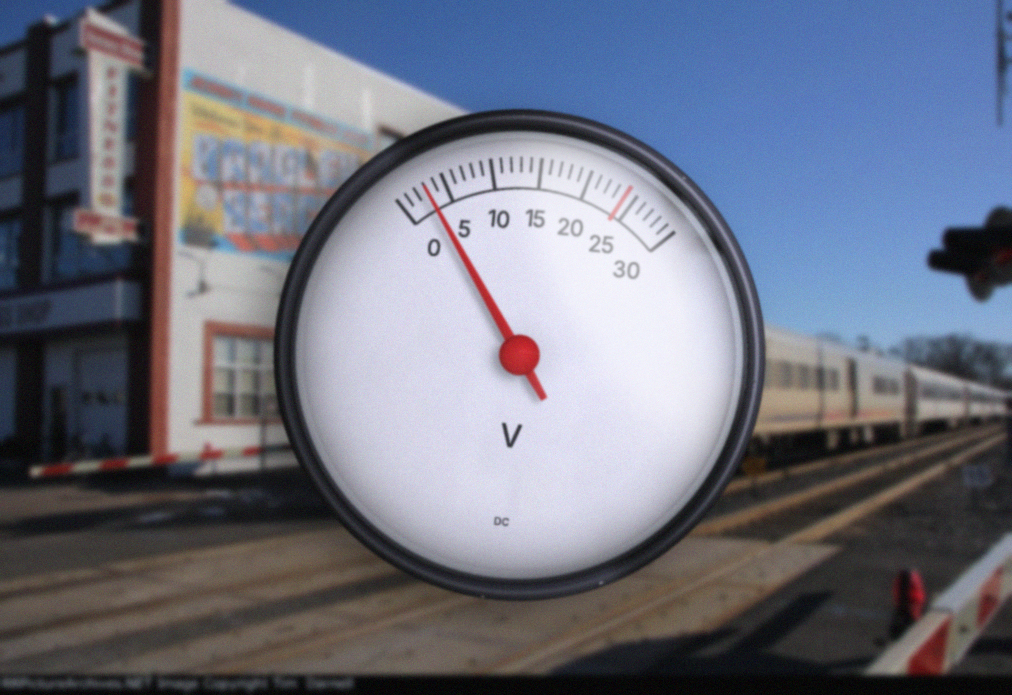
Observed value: 3
